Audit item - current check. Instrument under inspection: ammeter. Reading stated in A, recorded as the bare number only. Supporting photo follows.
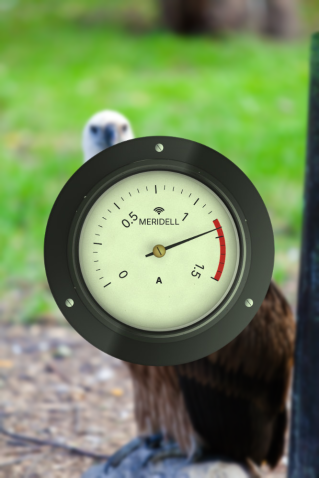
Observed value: 1.2
